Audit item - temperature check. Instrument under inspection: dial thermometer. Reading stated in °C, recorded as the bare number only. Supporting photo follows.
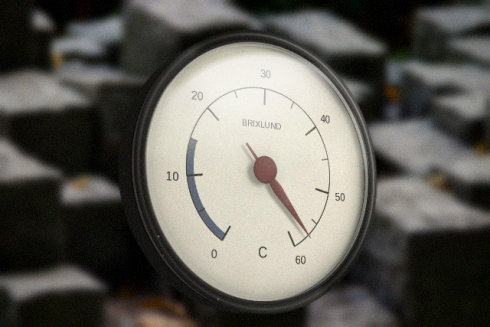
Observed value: 57.5
